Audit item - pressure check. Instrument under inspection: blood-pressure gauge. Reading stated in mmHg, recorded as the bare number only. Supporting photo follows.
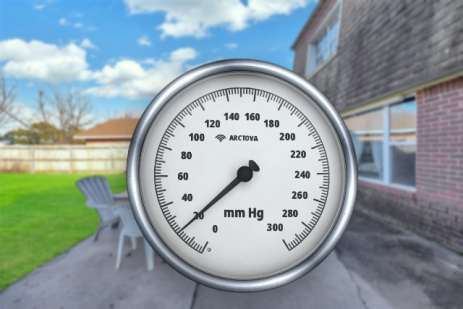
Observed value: 20
